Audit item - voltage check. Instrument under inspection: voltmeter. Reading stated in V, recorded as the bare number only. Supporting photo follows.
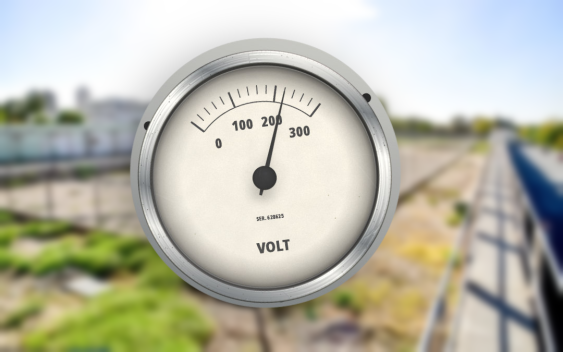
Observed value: 220
